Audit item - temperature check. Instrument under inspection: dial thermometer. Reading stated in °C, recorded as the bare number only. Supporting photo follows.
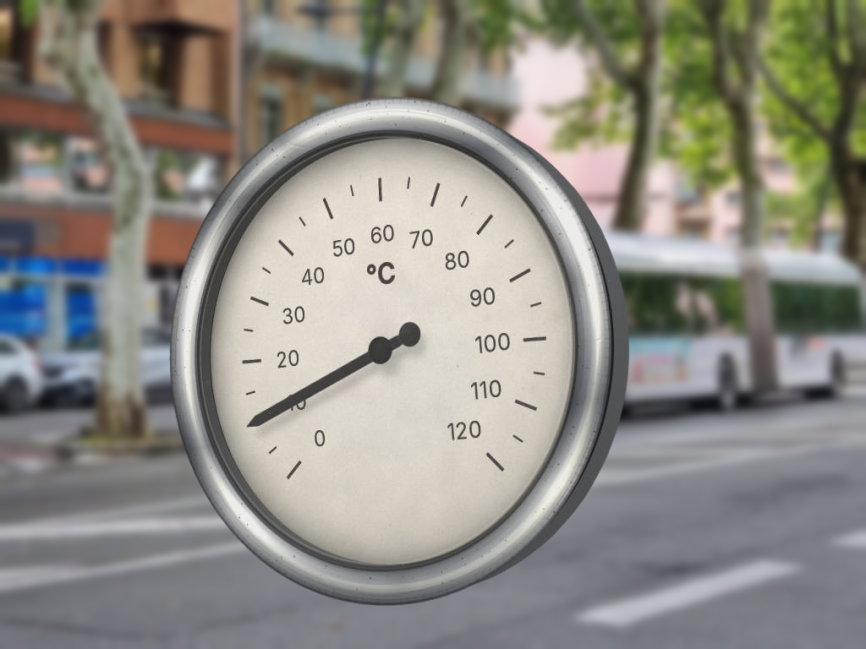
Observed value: 10
